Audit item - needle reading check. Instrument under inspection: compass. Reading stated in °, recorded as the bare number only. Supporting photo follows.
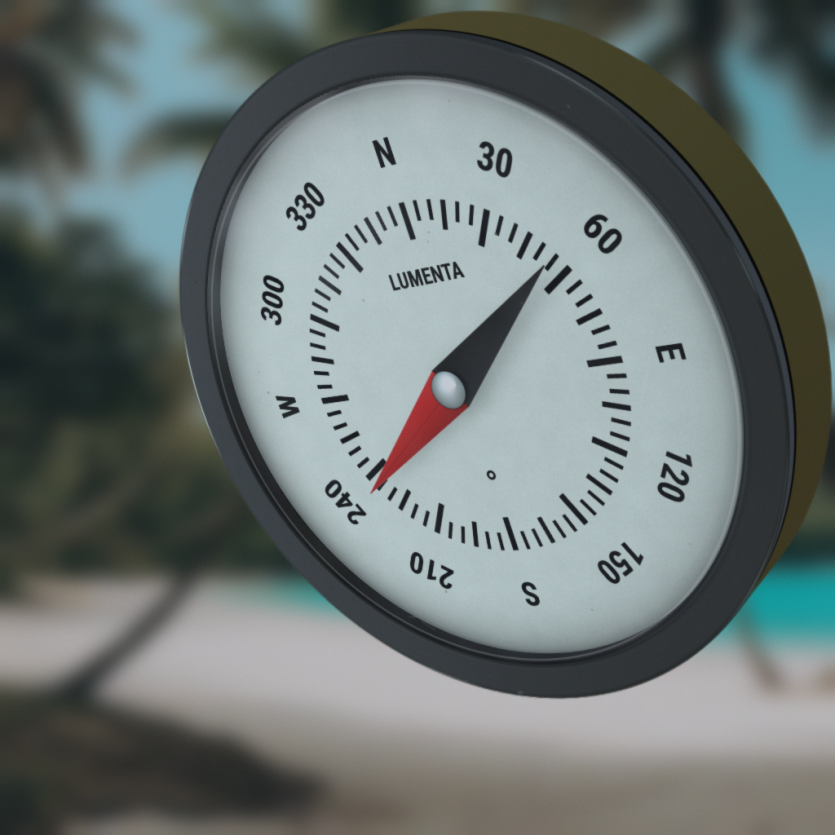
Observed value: 235
